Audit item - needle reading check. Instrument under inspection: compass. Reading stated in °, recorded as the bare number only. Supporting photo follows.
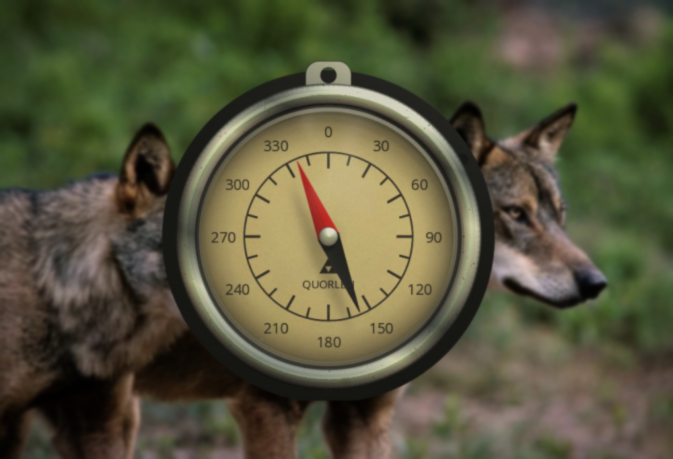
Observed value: 337.5
